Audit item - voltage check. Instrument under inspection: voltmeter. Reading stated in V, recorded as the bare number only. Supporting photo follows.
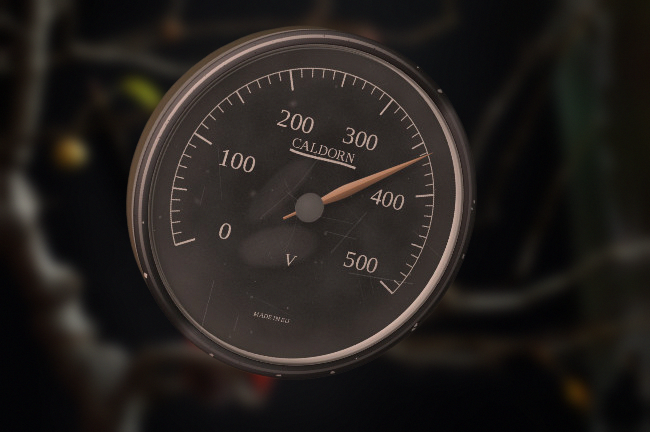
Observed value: 360
